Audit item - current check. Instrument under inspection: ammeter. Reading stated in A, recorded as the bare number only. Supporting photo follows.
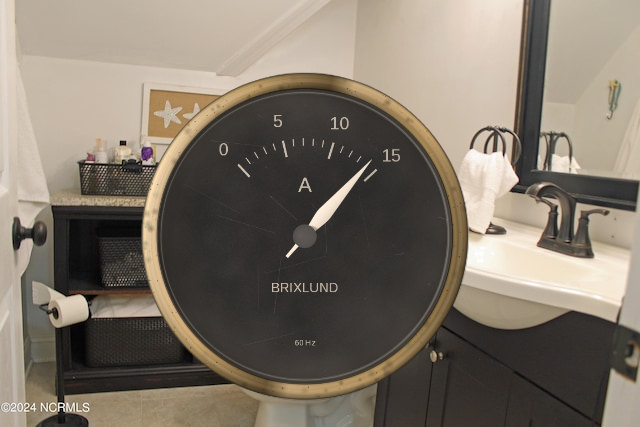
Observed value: 14
